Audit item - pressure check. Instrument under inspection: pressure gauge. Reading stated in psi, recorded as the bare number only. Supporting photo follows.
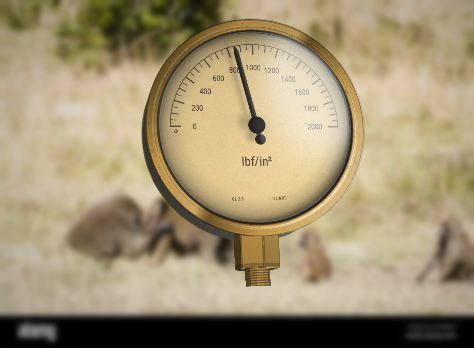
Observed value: 850
